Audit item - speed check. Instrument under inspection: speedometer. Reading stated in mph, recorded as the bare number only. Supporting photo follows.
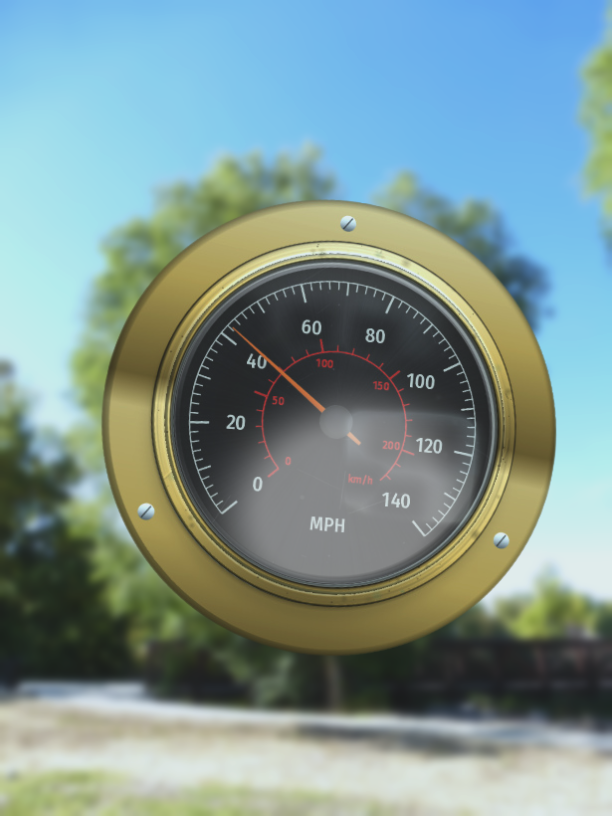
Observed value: 42
